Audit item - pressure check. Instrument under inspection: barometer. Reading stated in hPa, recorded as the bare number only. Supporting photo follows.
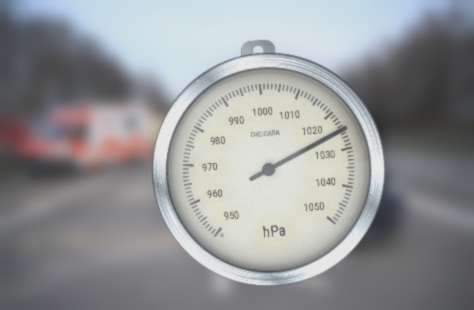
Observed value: 1025
